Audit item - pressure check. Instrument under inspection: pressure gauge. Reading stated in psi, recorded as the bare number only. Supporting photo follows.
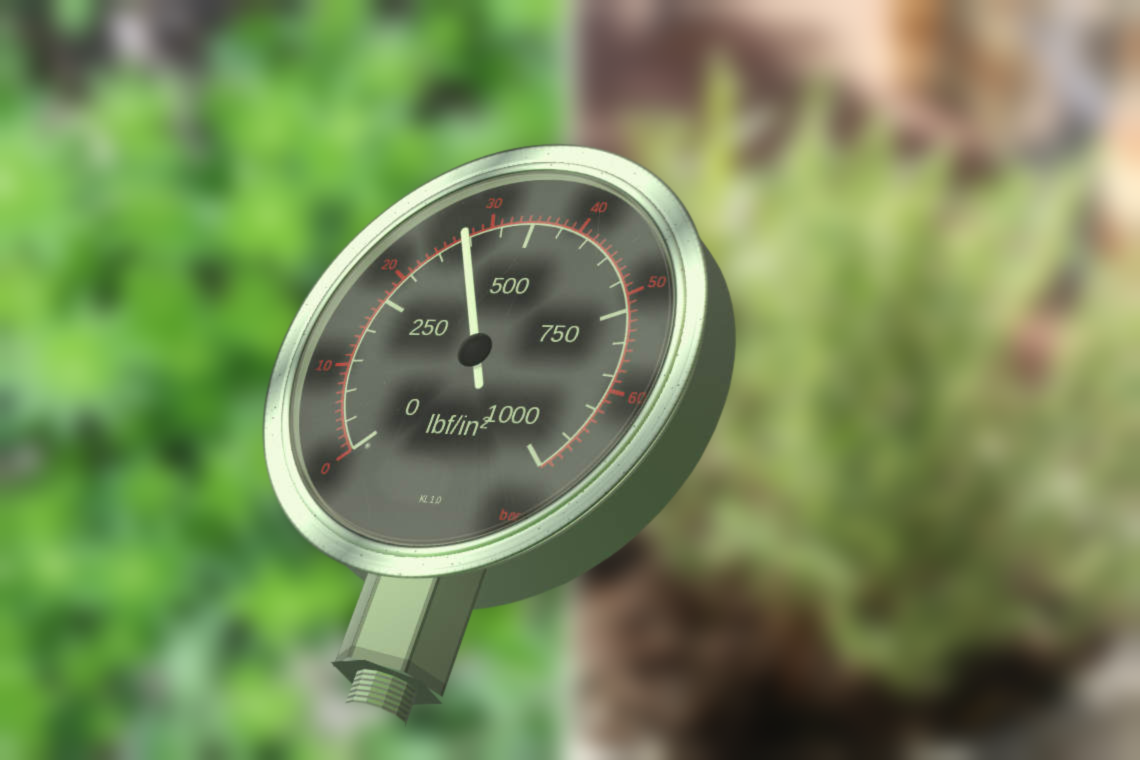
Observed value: 400
